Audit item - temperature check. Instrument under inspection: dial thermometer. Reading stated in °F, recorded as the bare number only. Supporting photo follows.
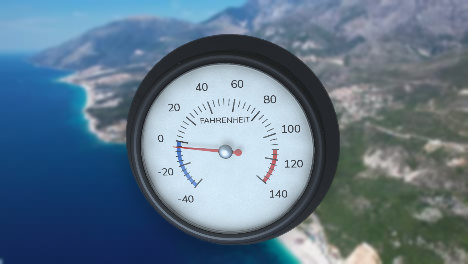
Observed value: -4
